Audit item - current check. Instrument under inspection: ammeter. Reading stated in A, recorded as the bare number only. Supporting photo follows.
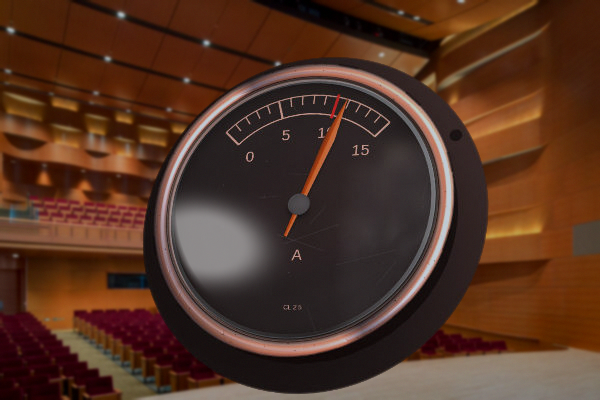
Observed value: 11
